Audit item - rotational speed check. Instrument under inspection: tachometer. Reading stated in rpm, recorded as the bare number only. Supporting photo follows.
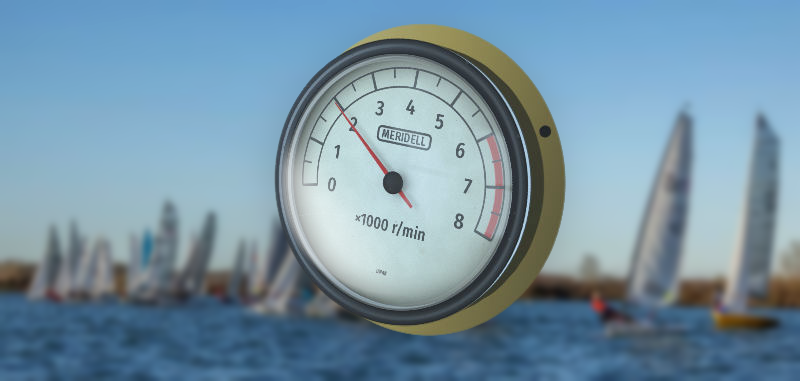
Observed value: 2000
